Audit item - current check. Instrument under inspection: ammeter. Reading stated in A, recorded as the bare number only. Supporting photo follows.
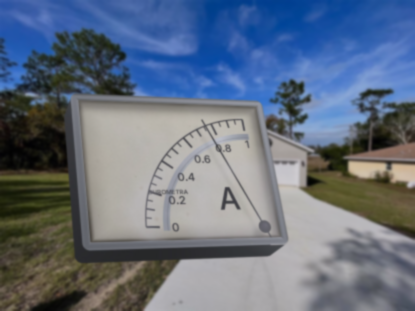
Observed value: 0.75
